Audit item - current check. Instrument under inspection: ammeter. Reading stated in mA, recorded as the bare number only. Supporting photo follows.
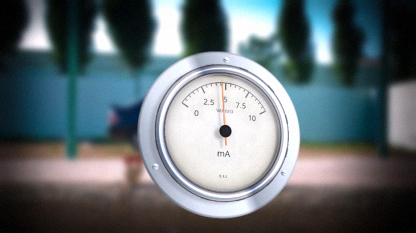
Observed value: 4.5
